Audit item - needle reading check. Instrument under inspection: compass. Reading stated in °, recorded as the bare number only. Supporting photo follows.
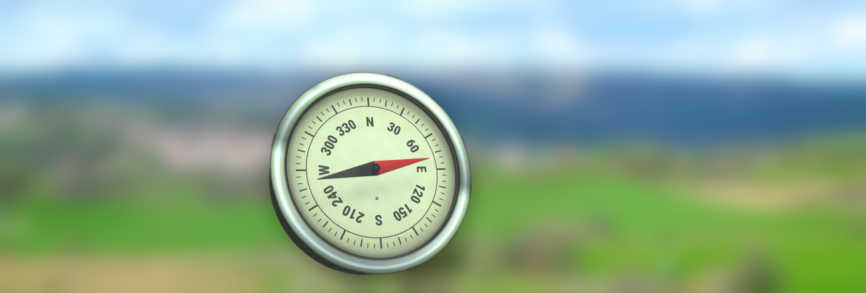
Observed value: 80
